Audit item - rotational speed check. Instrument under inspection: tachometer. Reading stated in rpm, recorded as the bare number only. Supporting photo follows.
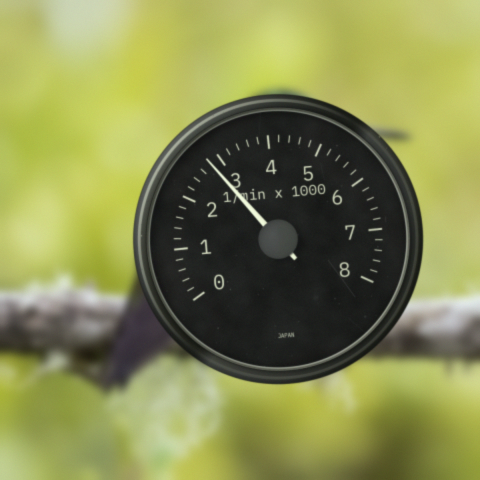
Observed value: 2800
